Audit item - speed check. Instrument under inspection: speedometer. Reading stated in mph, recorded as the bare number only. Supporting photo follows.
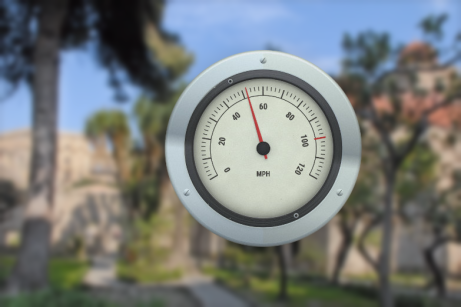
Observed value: 52
